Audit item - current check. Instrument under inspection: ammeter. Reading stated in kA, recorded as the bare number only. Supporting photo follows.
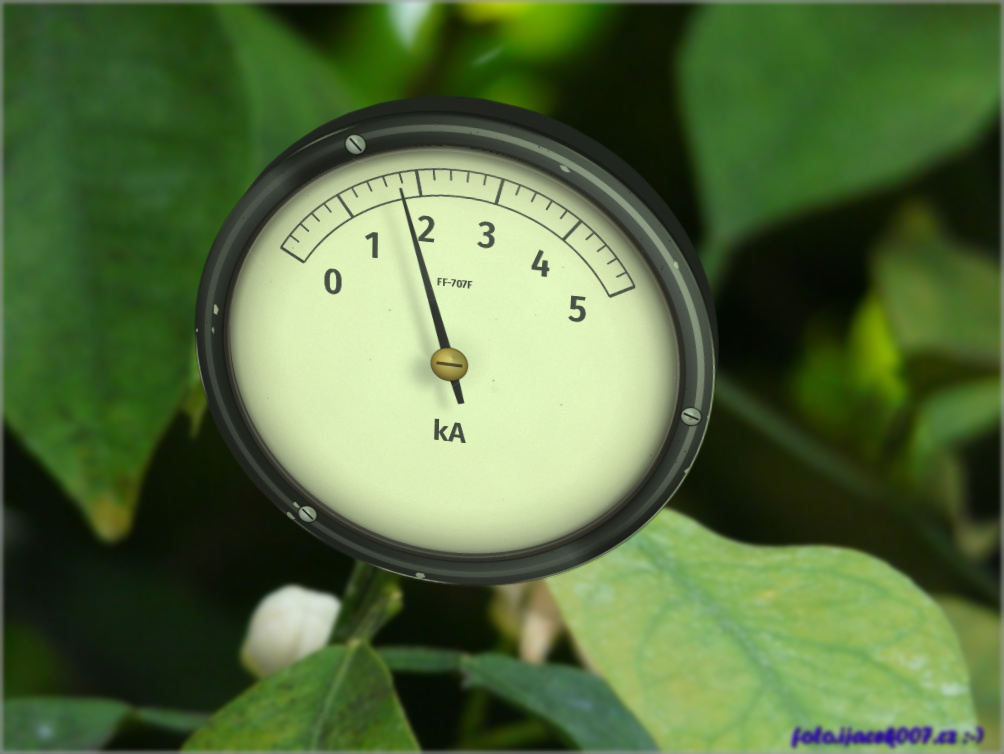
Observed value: 1.8
